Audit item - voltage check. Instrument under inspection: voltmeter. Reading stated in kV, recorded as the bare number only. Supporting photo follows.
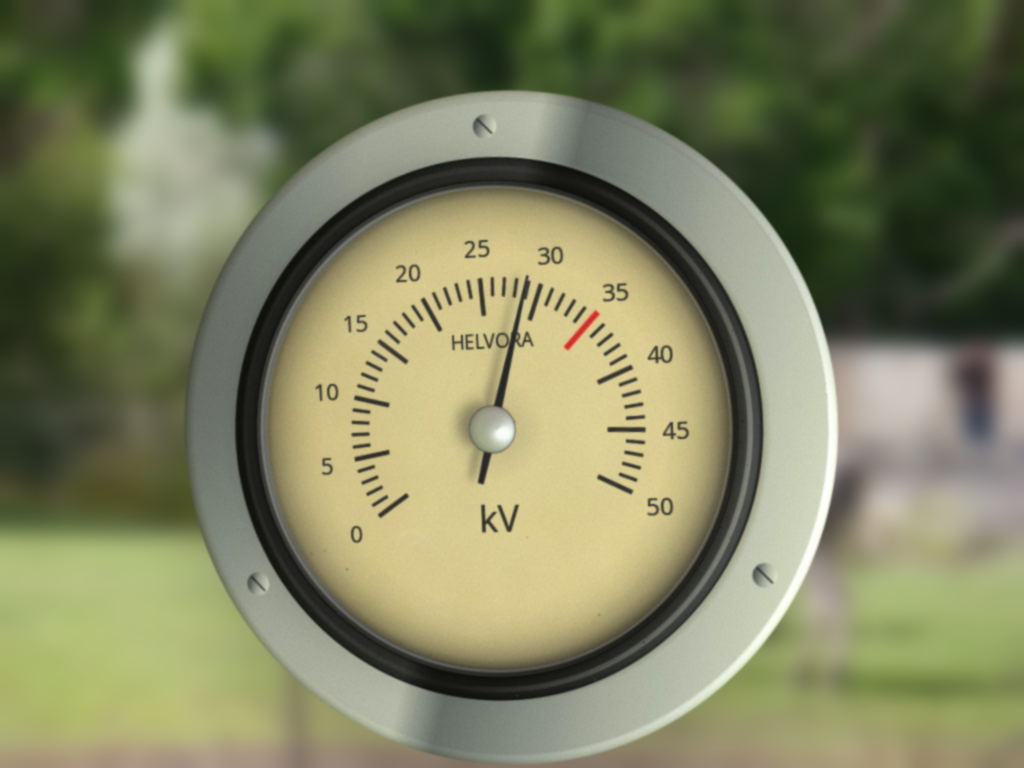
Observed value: 29
